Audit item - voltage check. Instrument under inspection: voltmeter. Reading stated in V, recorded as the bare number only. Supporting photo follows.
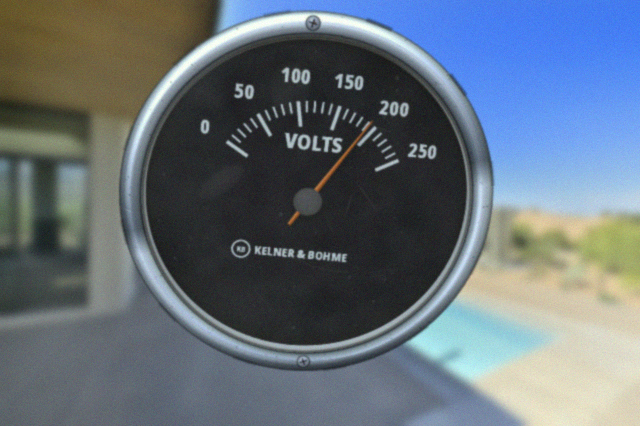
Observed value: 190
